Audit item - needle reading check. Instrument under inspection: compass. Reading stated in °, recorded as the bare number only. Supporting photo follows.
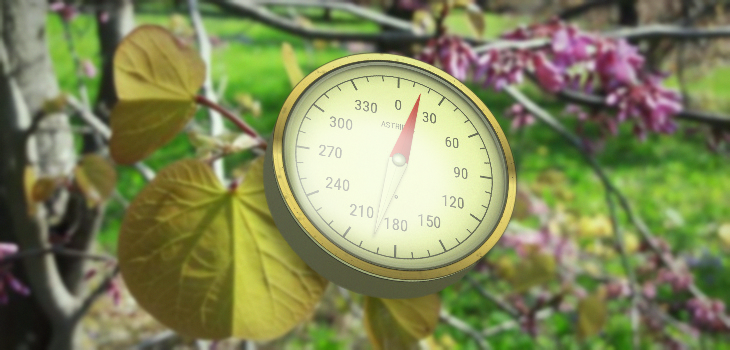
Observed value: 15
